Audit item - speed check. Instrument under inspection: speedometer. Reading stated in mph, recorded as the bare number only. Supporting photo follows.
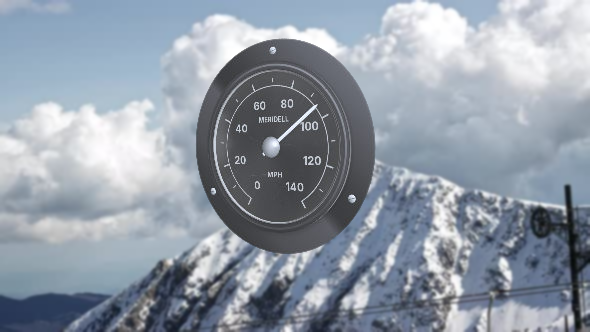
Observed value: 95
